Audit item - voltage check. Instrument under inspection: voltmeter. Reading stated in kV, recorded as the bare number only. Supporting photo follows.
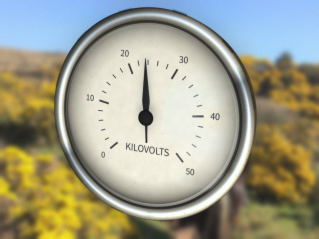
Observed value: 24
